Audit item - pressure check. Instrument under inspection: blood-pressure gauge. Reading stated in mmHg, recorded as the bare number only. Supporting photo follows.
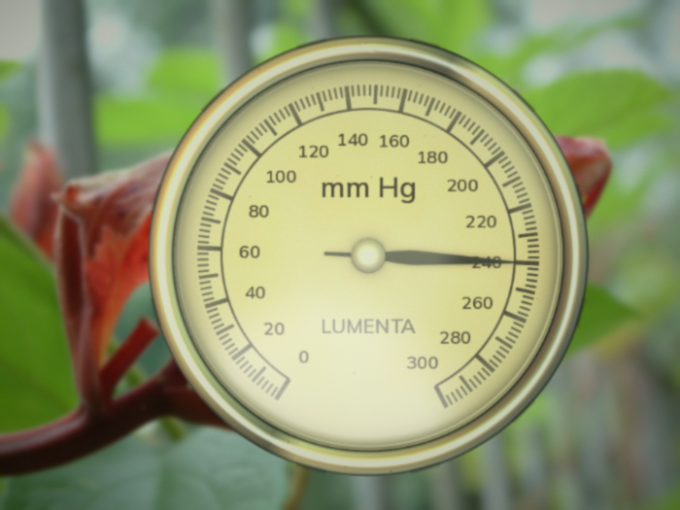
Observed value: 240
